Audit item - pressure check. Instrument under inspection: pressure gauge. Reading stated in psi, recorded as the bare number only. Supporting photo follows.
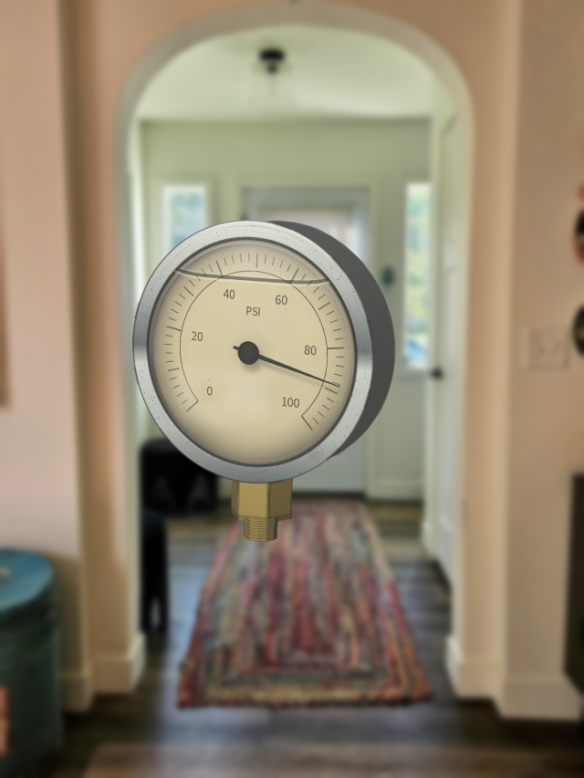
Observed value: 88
